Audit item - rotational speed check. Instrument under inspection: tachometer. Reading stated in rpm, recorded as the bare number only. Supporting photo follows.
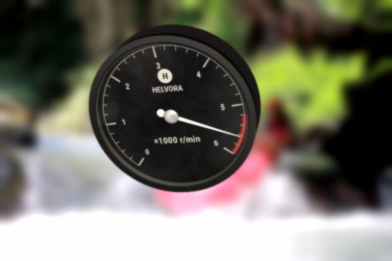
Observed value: 5600
